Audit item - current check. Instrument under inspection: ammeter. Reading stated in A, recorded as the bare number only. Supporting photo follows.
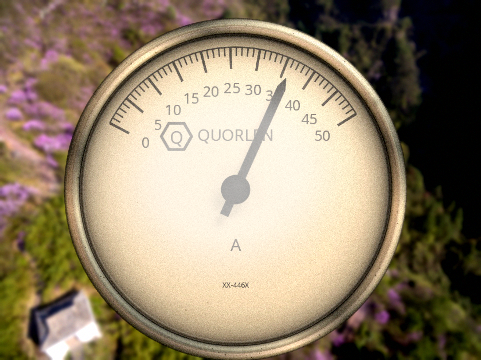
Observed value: 36
